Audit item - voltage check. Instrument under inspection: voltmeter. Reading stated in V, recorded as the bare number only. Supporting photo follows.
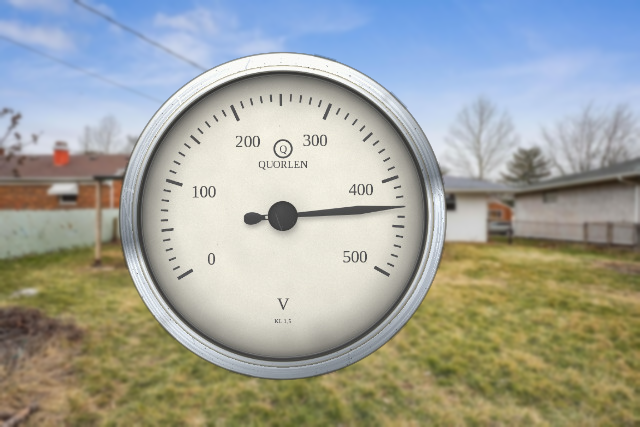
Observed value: 430
